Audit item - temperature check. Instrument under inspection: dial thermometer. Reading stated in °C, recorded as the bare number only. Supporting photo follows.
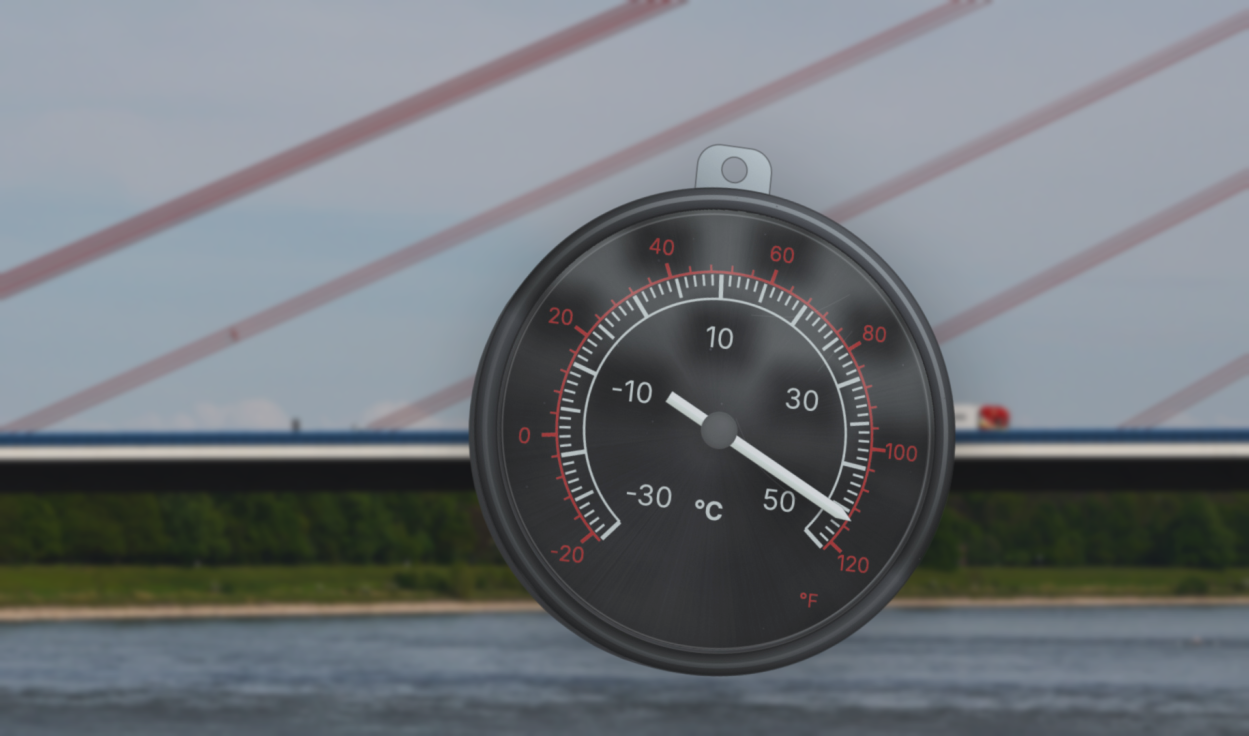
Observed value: 46
